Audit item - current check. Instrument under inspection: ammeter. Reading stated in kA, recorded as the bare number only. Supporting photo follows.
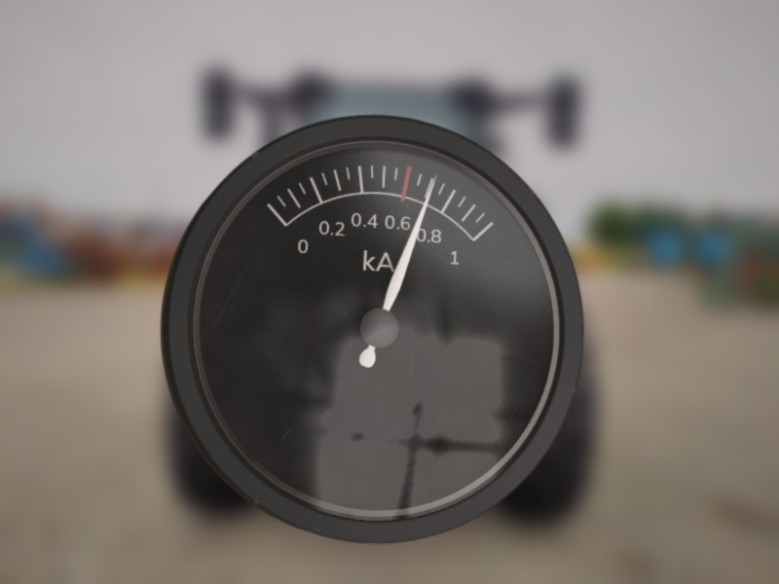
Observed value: 0.7
